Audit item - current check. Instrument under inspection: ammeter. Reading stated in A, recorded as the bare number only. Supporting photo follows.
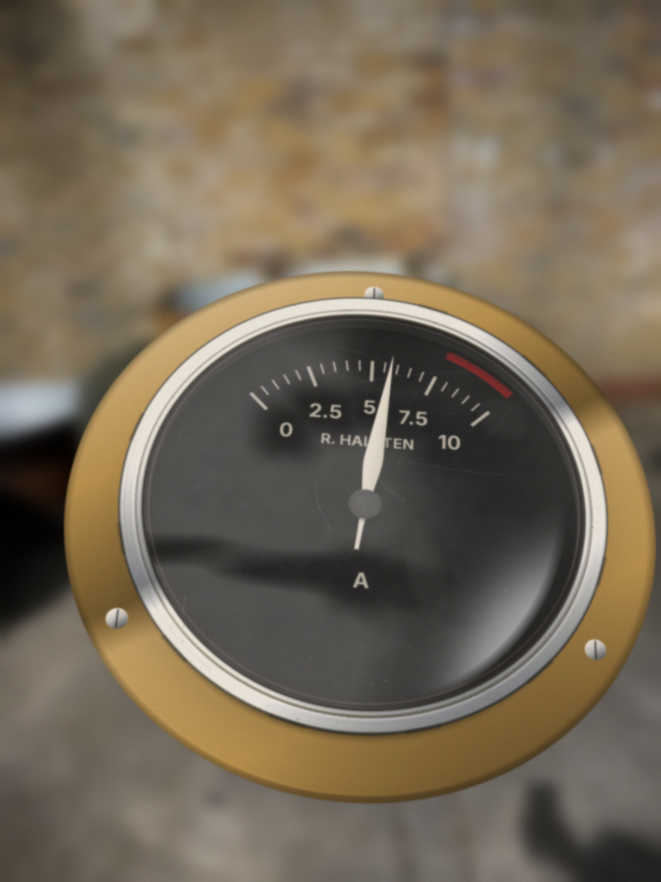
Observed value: 5.75
